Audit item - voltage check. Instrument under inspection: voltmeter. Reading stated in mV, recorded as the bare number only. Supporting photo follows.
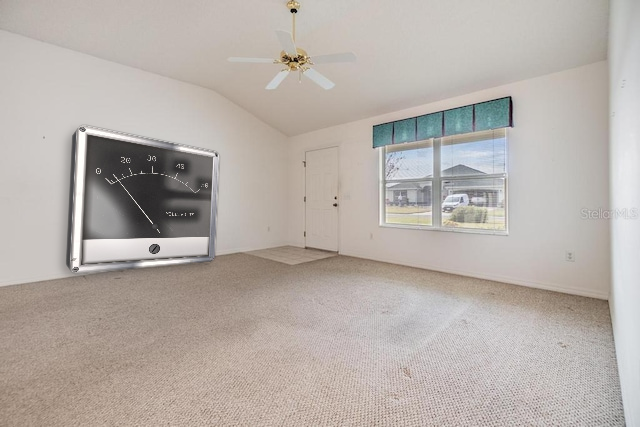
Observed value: 10
